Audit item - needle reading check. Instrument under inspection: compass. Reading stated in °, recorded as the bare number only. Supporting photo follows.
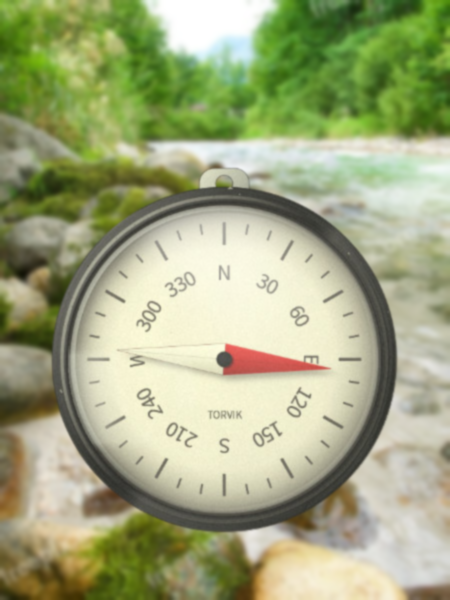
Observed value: 95
